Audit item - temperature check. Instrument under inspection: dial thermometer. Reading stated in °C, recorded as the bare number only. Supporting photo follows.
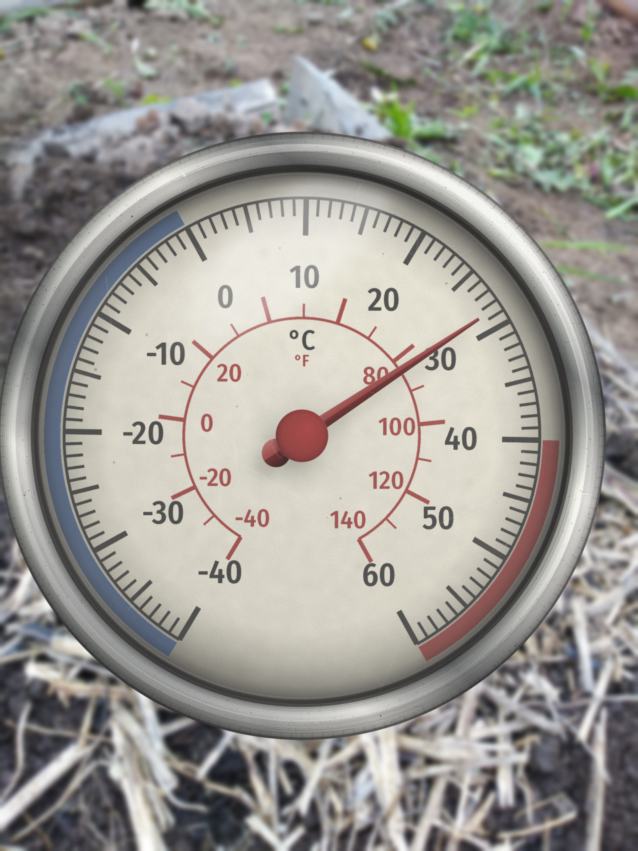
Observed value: 28.5
